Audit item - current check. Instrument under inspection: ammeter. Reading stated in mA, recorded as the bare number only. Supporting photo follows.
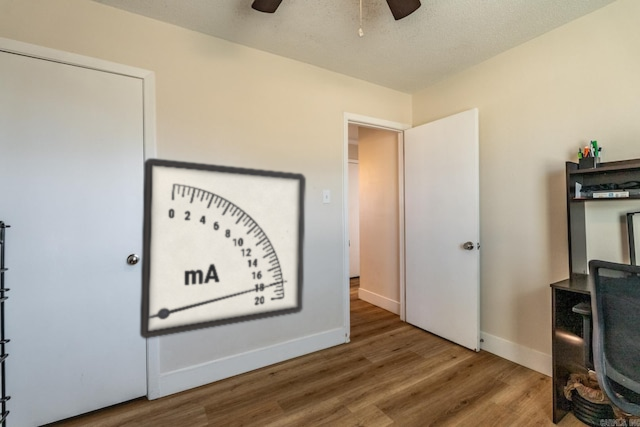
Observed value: 18
